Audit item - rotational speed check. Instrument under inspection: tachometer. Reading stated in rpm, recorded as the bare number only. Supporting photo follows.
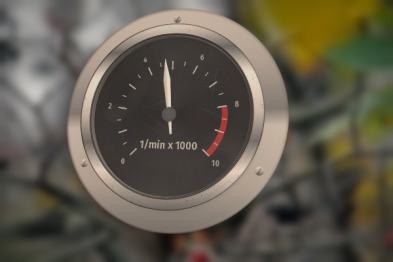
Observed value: 4750
